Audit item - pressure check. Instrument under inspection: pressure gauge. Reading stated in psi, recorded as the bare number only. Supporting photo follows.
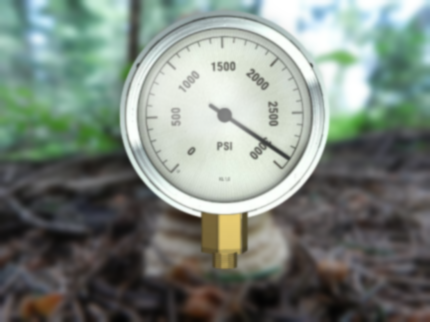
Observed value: 2900
